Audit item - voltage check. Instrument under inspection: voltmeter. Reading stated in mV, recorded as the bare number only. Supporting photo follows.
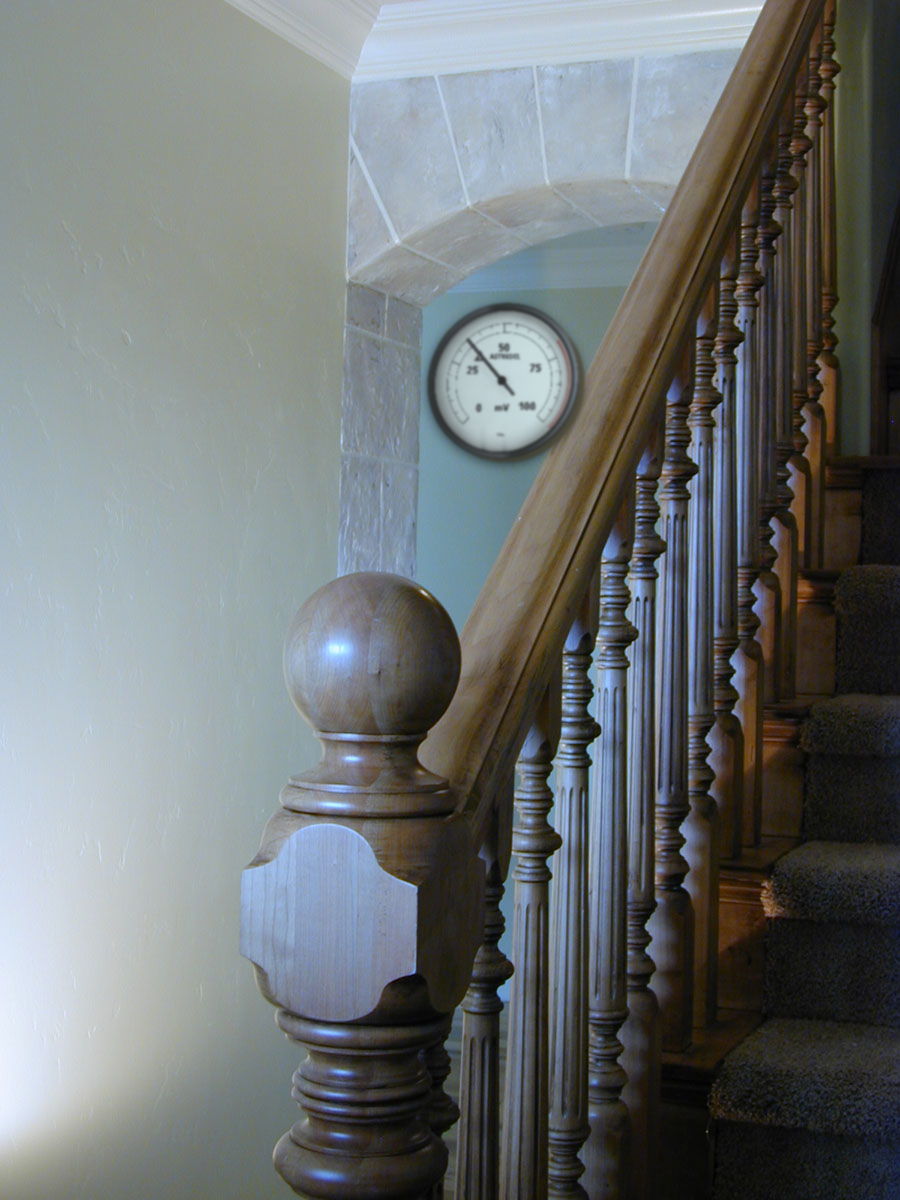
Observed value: 35
